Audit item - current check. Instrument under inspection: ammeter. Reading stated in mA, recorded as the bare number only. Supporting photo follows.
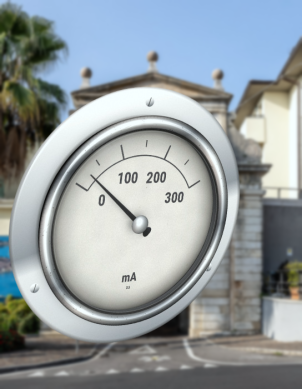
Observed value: 25
